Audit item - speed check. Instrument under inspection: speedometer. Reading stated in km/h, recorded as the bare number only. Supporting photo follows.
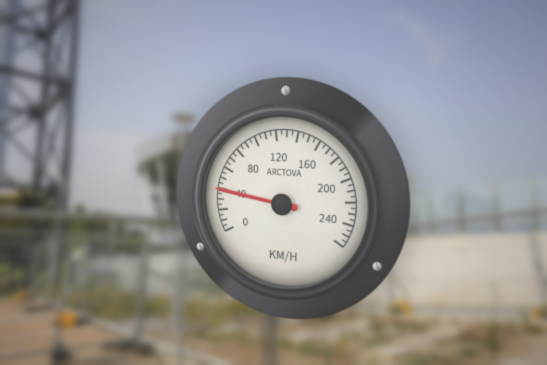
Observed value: 40
